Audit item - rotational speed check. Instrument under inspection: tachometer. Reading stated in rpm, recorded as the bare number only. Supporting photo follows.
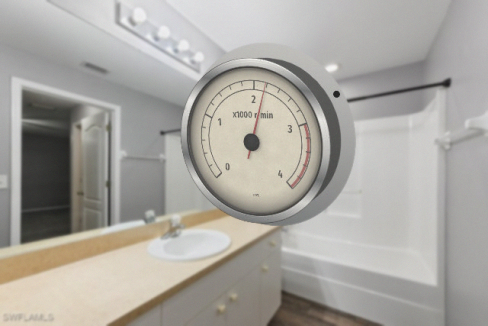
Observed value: 2200
